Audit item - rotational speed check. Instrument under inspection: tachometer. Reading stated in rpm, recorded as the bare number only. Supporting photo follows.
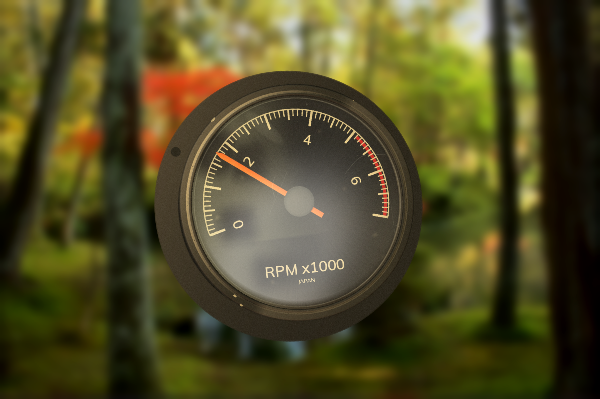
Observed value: 1700
